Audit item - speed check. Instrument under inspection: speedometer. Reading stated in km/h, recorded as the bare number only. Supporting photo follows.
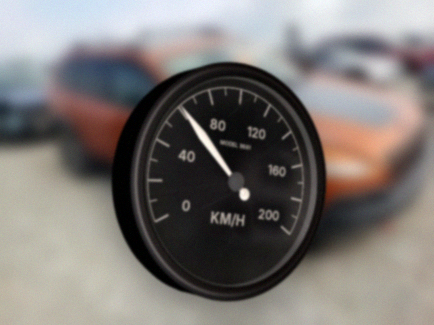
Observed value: 60
